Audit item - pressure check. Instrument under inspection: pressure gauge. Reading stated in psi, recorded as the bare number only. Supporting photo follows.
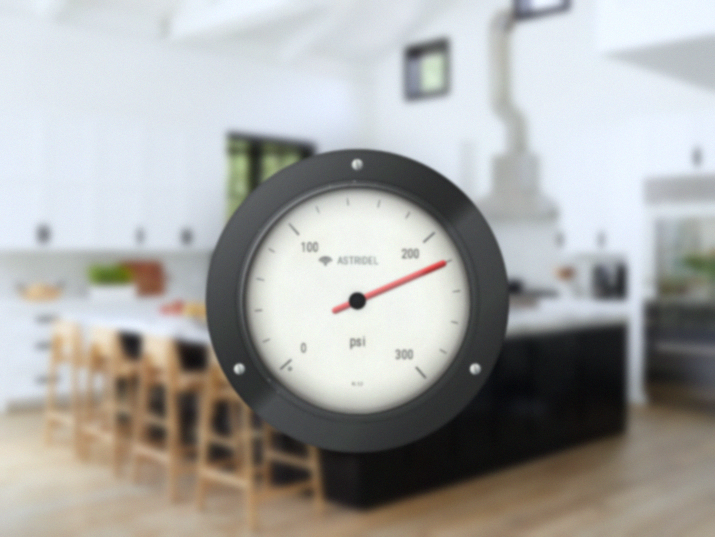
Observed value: 220
